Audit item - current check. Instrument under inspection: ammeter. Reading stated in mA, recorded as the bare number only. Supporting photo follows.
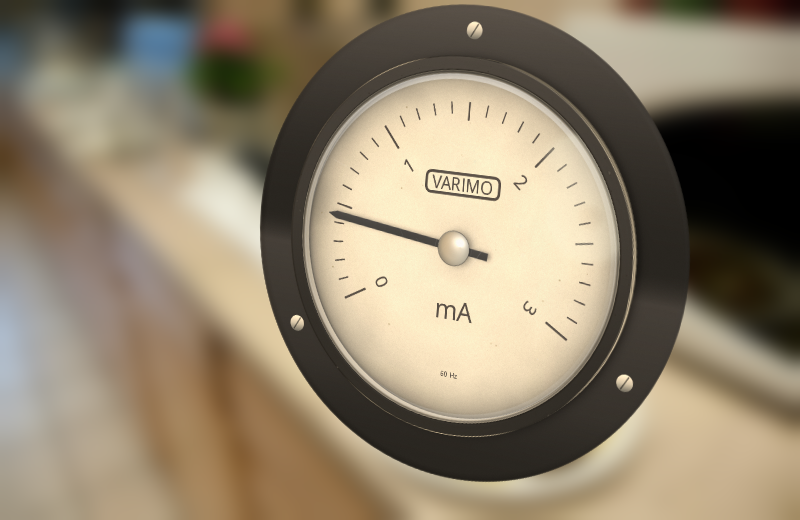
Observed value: 0.45
